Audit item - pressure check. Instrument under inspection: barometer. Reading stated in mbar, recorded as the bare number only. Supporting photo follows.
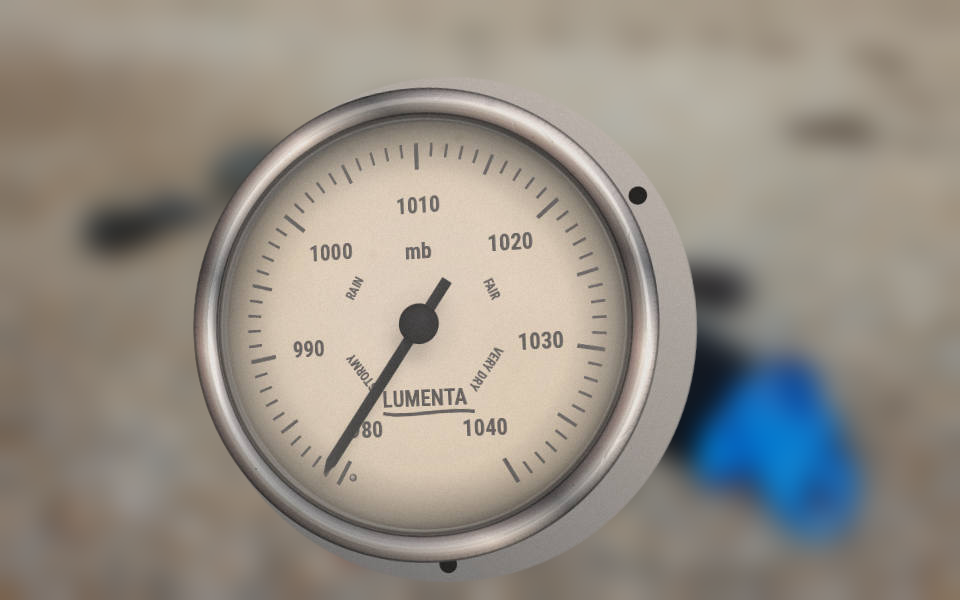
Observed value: 981
